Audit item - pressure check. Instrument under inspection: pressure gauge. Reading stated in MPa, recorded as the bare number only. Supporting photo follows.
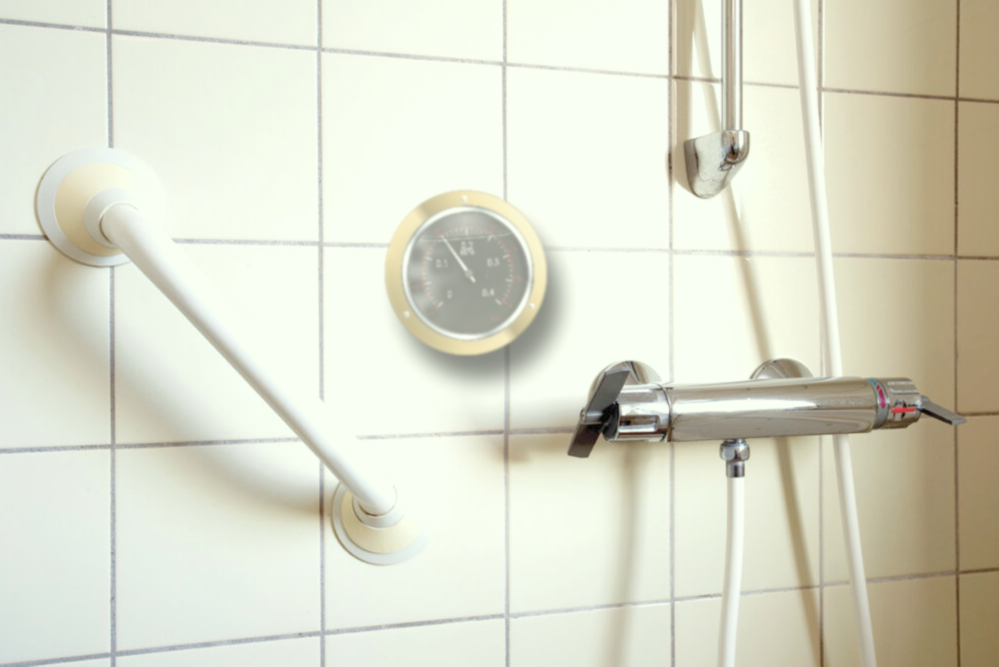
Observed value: 0.15
